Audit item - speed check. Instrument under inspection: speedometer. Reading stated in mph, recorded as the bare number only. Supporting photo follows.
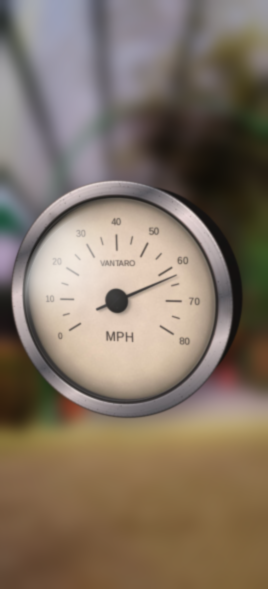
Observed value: 62.5
